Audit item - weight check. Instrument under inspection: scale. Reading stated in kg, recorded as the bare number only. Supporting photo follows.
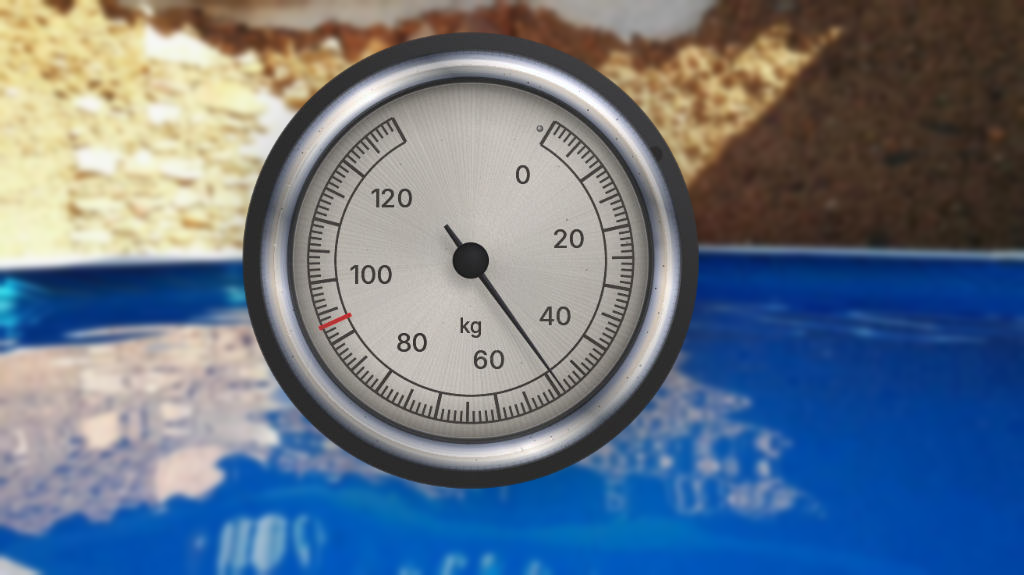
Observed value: 49
